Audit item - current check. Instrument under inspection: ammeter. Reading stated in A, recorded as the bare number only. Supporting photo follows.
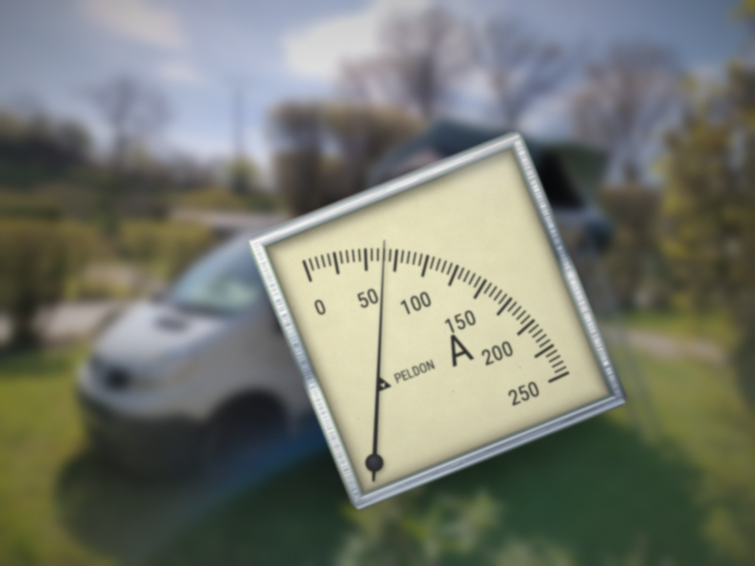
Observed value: 65
